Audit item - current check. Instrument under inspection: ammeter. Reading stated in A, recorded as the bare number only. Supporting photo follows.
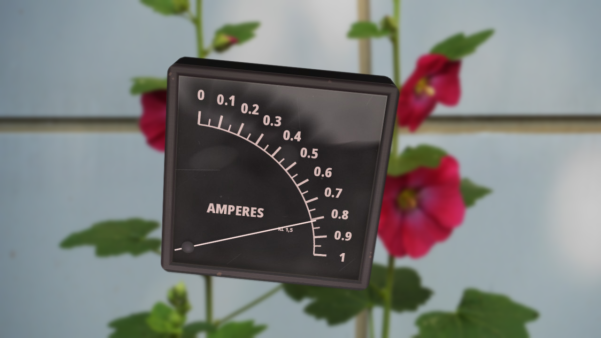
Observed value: 0.8
